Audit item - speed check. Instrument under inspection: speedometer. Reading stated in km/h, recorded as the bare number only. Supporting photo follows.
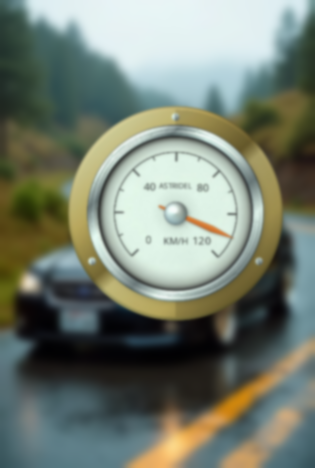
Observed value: 110
